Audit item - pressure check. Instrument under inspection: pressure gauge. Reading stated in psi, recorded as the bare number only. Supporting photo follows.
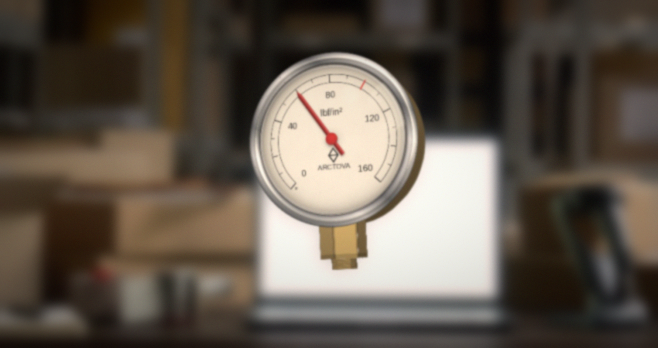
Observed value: 60
